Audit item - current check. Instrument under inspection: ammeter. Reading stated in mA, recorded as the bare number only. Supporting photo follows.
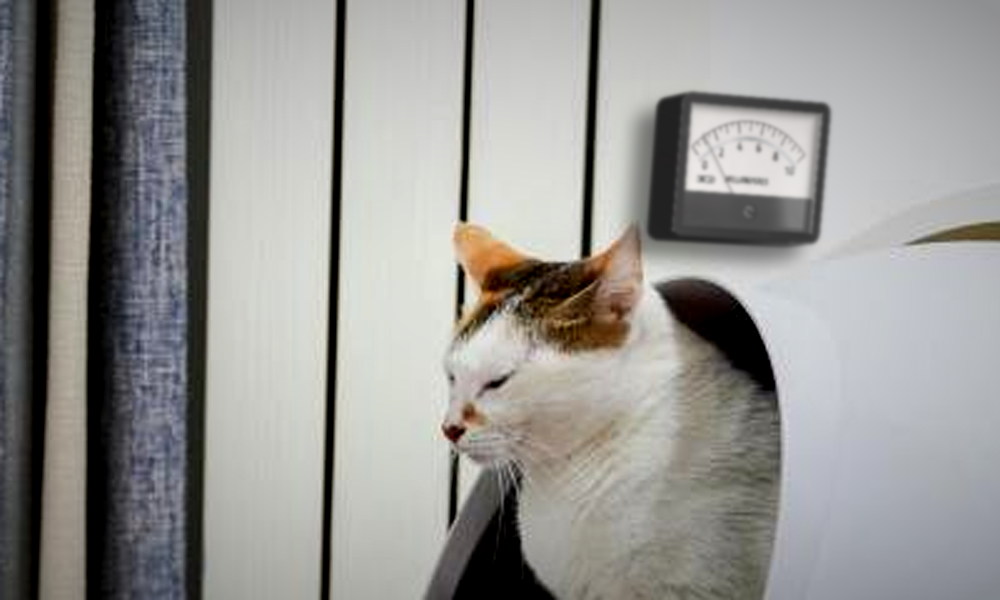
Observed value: 1
